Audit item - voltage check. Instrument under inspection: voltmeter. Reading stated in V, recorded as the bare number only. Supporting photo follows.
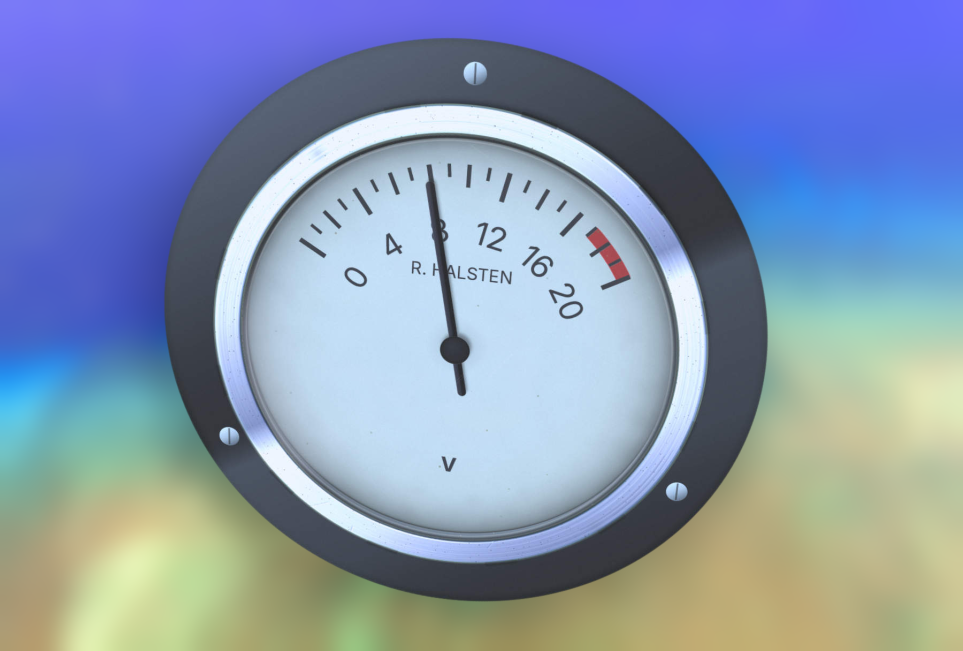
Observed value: 8
